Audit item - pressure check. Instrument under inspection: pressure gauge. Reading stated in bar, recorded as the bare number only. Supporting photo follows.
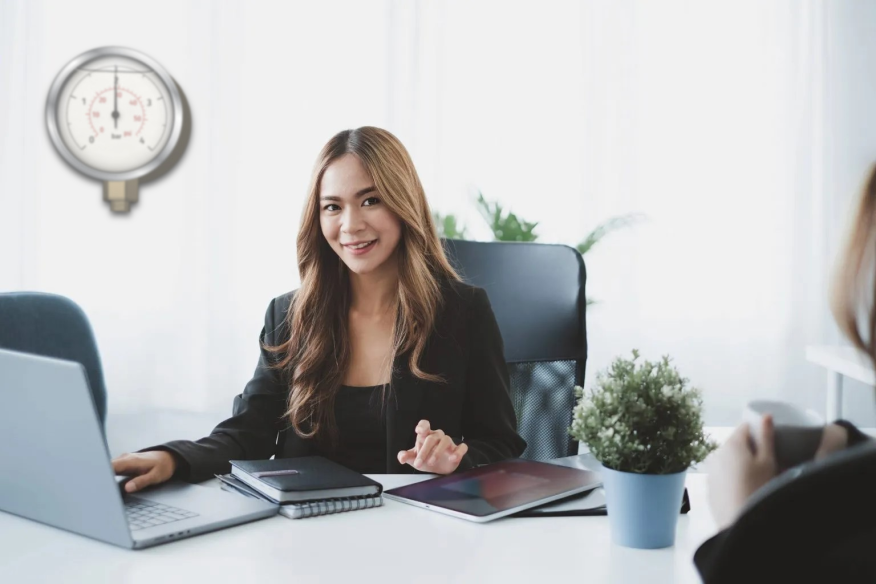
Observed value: 2
